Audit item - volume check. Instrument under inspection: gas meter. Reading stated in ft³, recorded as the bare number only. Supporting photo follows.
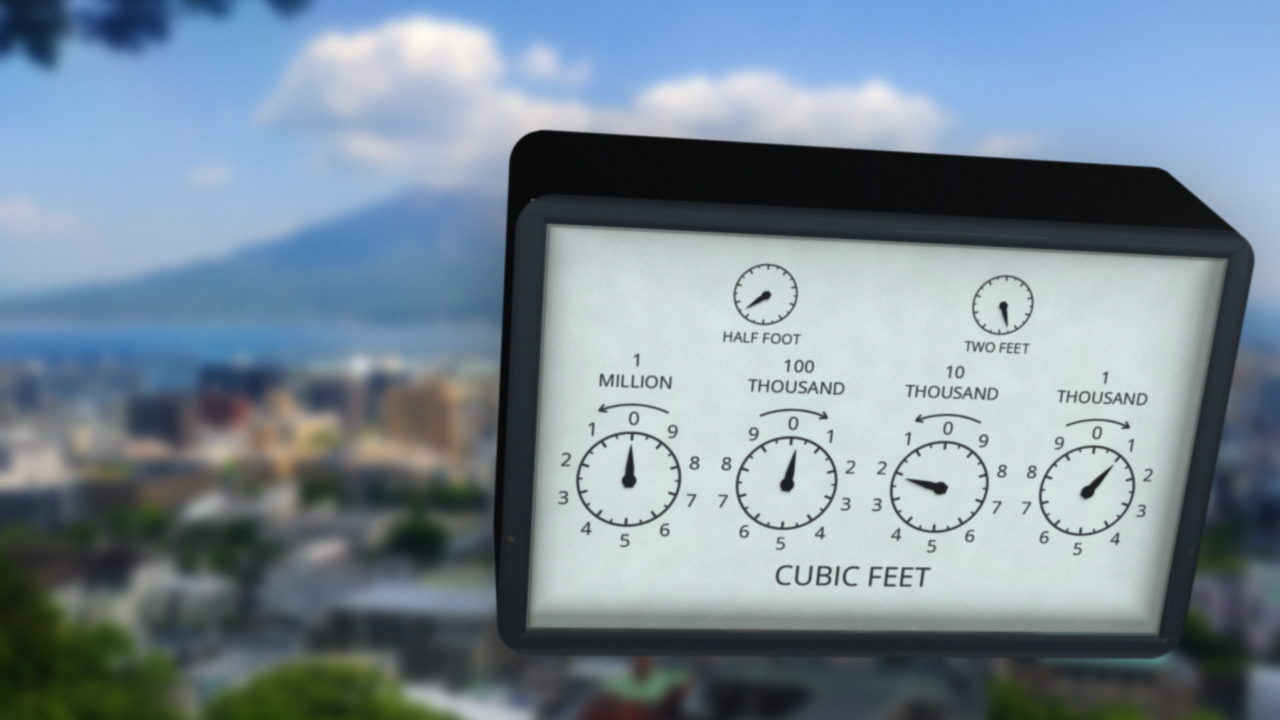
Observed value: 2100
